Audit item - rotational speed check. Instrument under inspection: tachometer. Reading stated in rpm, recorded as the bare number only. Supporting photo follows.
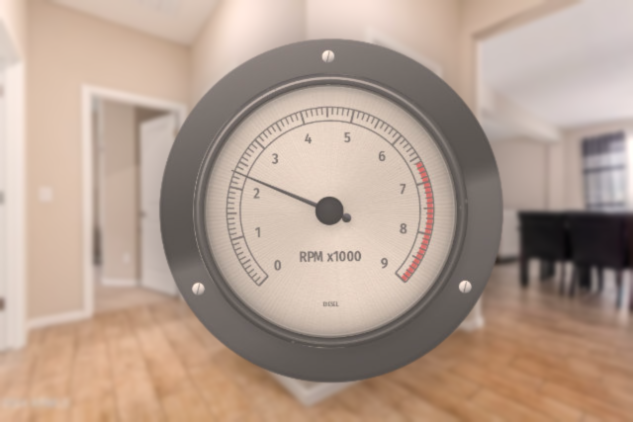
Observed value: 2300
